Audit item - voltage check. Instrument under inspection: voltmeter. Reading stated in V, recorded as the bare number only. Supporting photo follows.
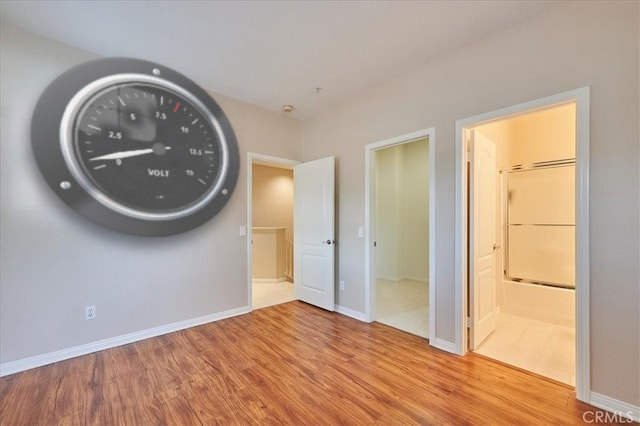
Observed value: 0.5
